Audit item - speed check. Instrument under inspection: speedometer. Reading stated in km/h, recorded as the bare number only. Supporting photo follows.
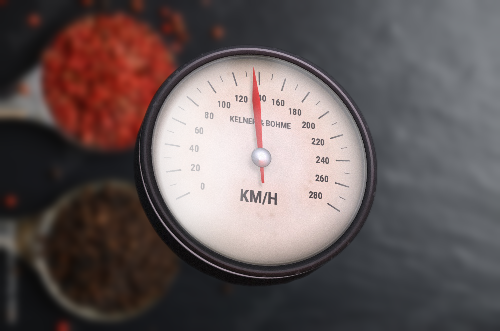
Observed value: 135
